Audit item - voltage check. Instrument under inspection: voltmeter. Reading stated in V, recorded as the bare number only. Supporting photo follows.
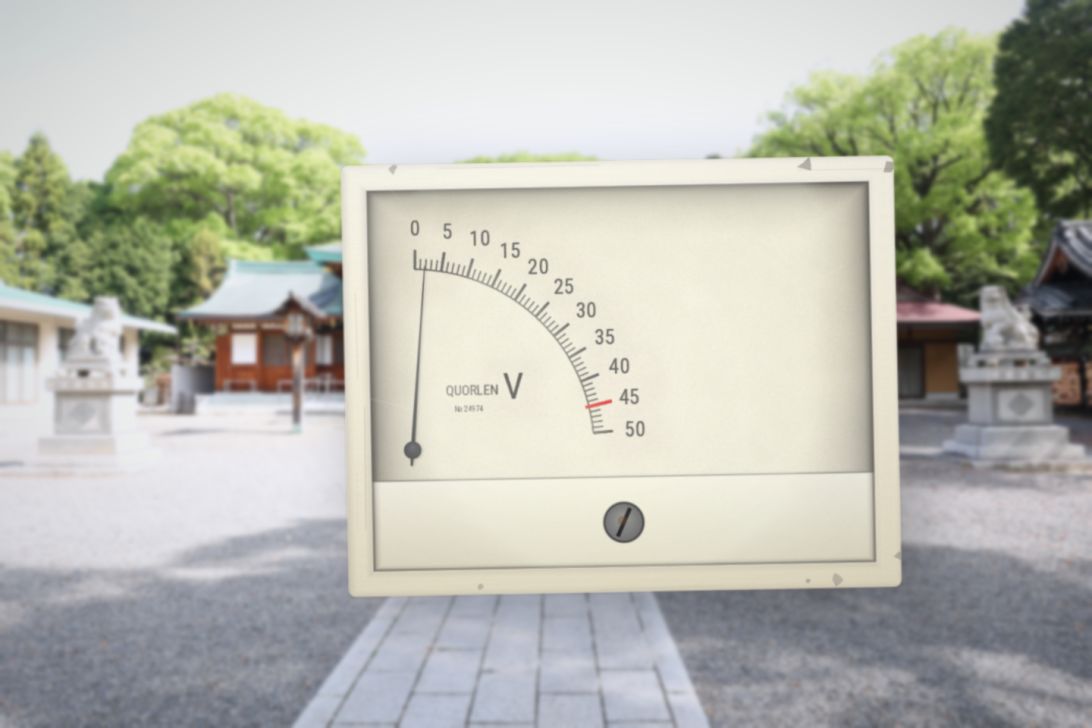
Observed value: 2
